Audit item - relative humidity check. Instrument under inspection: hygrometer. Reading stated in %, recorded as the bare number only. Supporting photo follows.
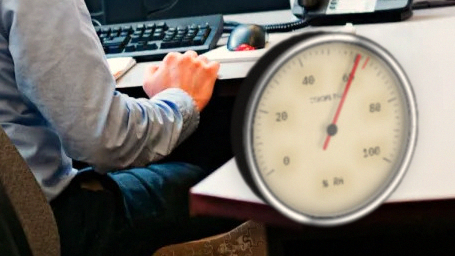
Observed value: 60
